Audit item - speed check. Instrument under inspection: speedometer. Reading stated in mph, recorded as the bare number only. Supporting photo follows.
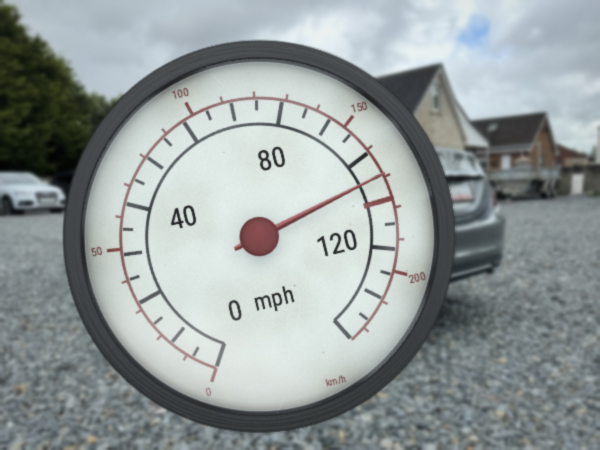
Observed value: 105
